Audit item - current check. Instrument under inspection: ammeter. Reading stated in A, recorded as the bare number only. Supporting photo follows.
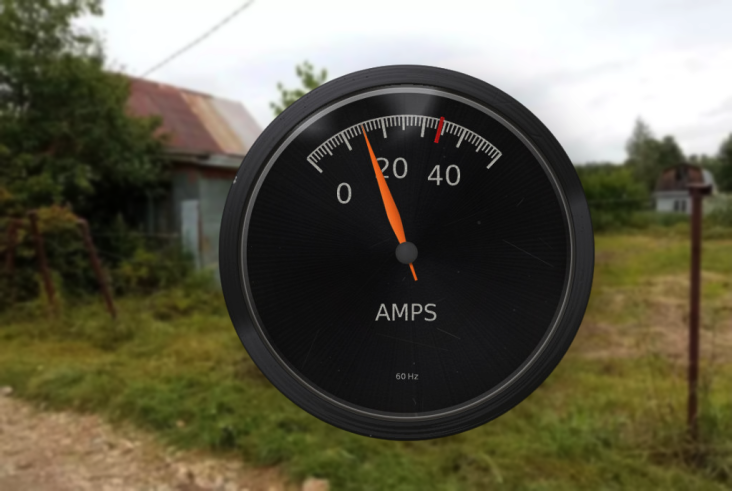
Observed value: 15
